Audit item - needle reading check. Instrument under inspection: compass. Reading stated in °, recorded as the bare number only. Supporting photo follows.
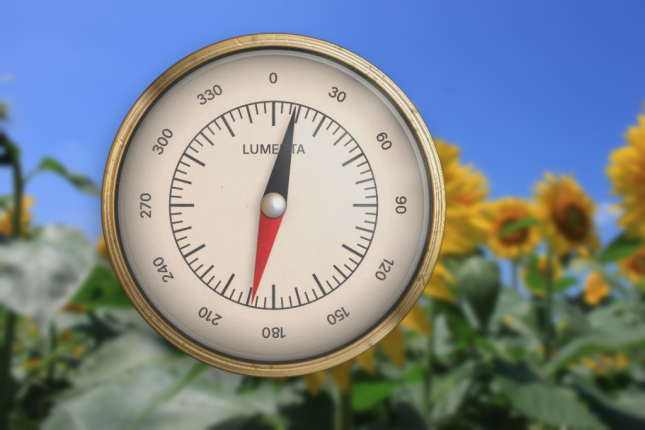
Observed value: 192.5
